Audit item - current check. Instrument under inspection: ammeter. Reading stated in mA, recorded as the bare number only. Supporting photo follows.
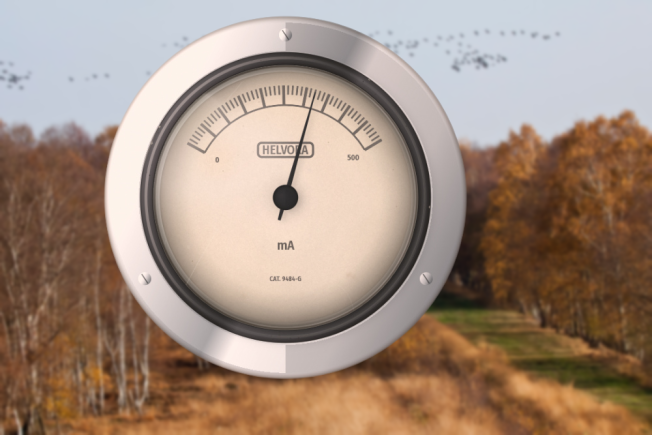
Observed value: 320
